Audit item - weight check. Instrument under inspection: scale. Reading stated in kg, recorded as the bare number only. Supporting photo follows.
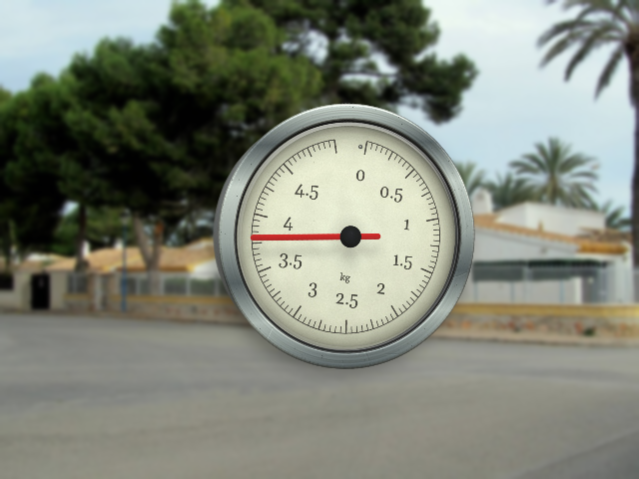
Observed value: 3.8
